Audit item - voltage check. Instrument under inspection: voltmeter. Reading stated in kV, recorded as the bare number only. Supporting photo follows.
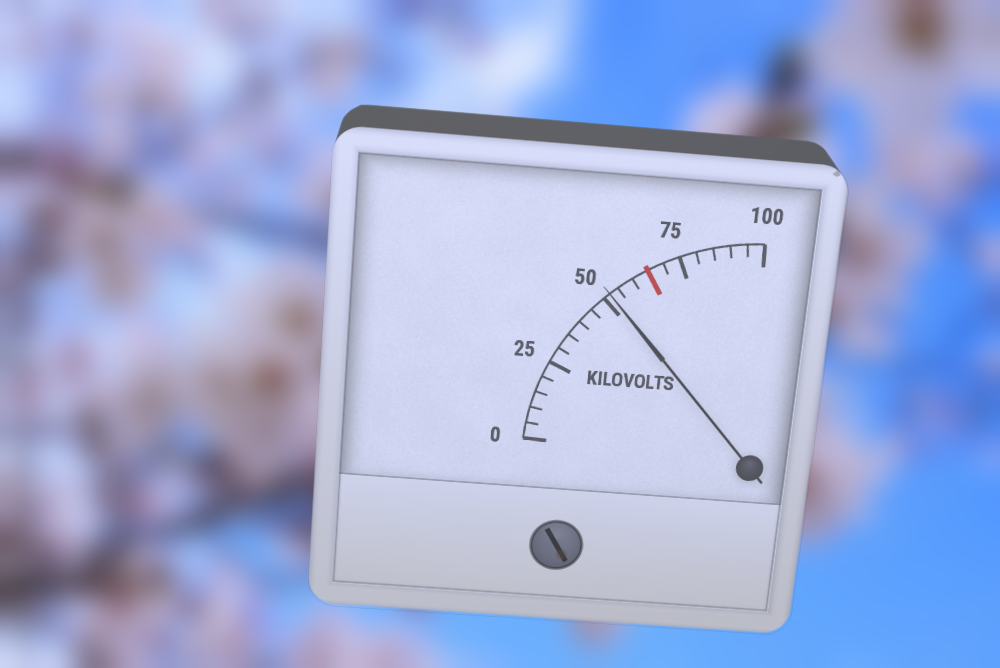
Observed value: 52.5
